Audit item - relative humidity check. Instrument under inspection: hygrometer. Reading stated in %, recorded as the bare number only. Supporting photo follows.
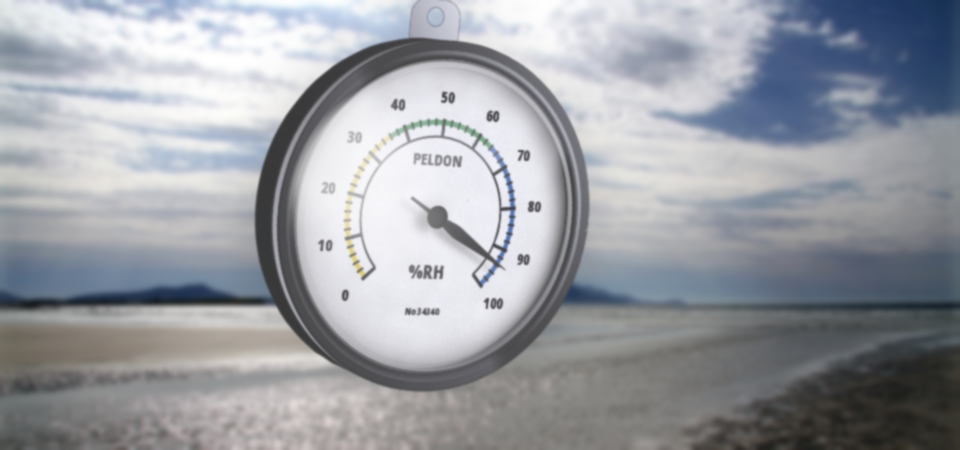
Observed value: 94
